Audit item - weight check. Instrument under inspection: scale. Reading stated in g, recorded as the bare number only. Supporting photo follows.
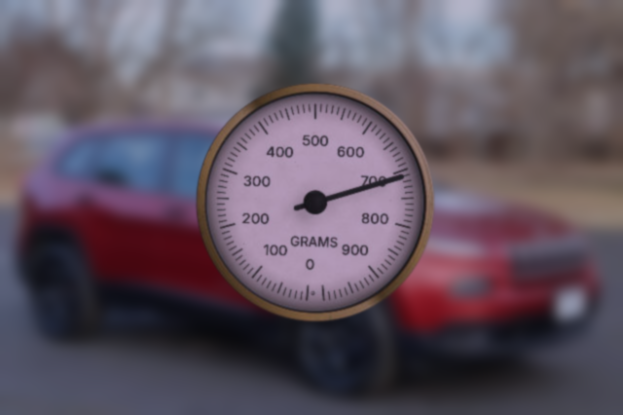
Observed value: 710
